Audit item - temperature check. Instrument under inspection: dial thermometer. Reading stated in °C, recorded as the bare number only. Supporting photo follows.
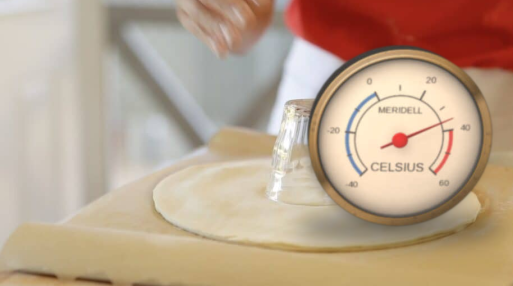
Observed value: 35
